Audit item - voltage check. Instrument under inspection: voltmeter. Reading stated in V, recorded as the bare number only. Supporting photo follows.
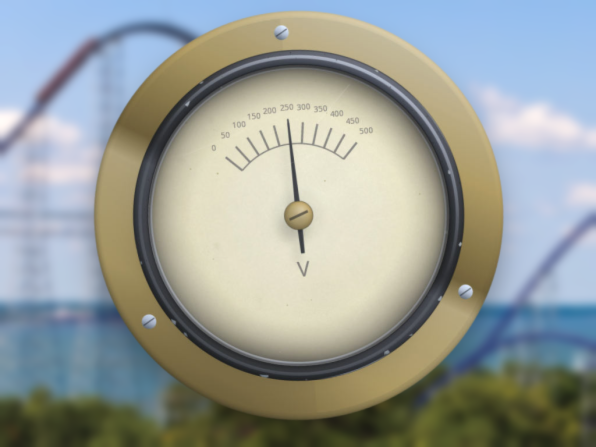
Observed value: 250
